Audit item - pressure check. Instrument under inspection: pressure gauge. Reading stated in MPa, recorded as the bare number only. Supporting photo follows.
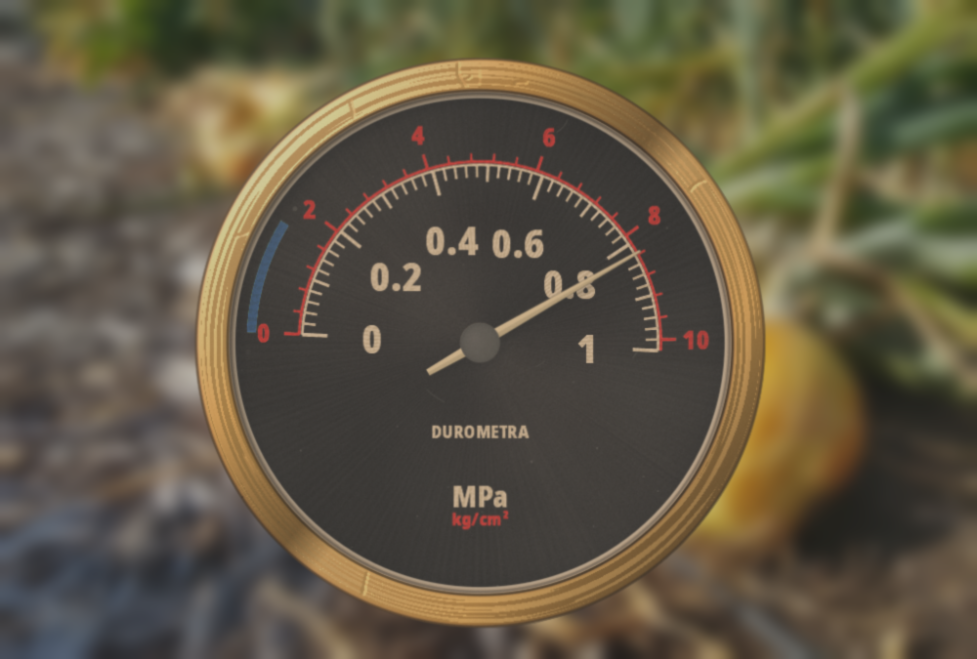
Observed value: 0.82
